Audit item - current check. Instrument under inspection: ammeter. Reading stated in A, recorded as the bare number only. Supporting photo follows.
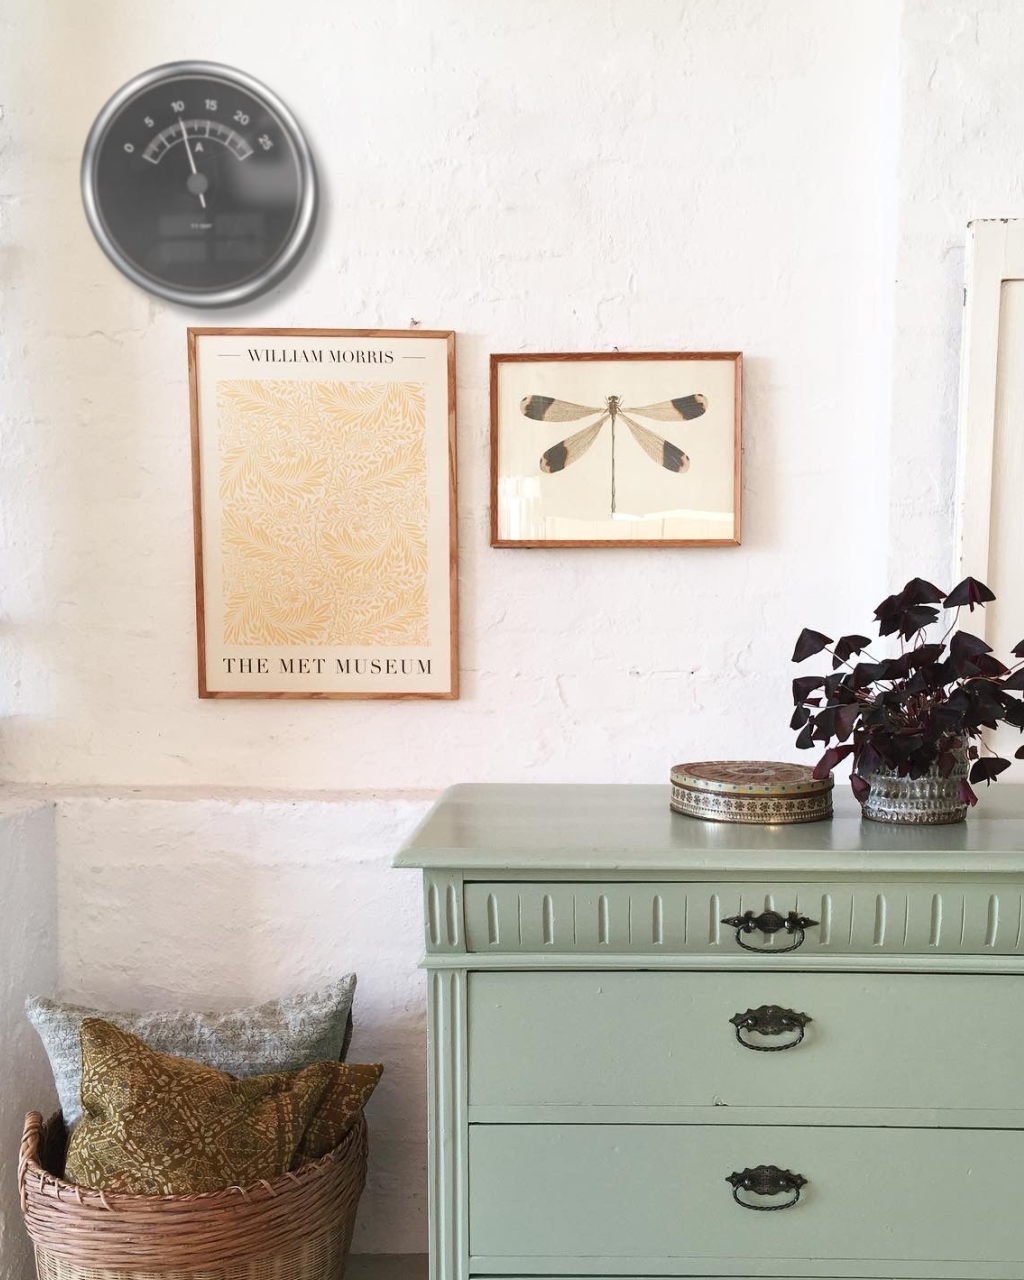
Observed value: 10
